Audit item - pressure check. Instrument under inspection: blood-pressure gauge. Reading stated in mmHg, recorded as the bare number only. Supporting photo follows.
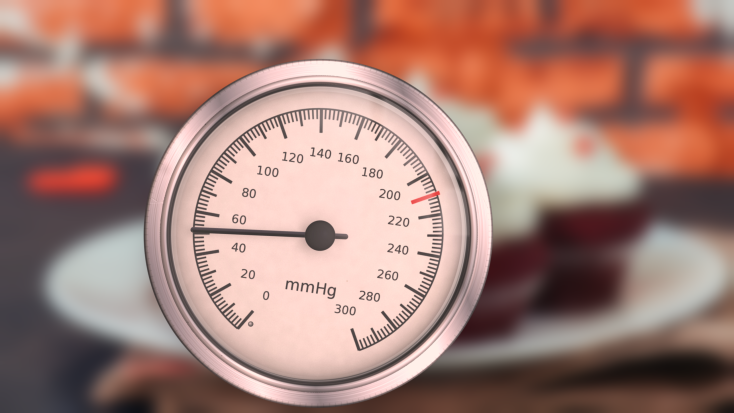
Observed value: 52
